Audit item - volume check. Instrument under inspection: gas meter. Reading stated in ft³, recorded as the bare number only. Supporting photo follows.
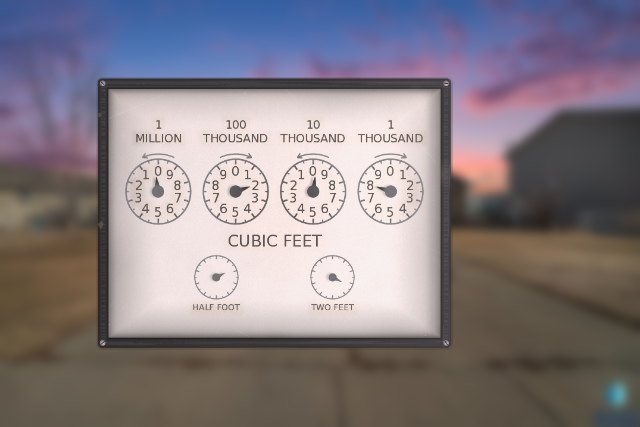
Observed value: 19800
